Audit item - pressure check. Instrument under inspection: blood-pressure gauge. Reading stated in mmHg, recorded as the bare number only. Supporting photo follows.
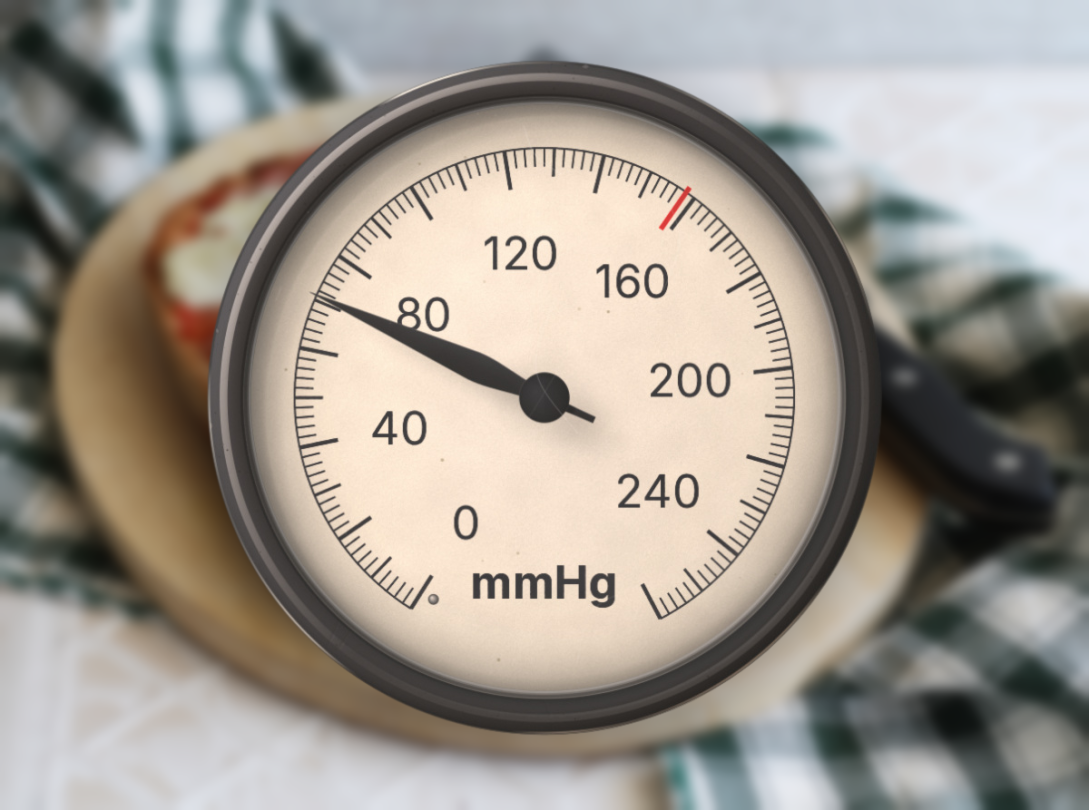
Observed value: 71
